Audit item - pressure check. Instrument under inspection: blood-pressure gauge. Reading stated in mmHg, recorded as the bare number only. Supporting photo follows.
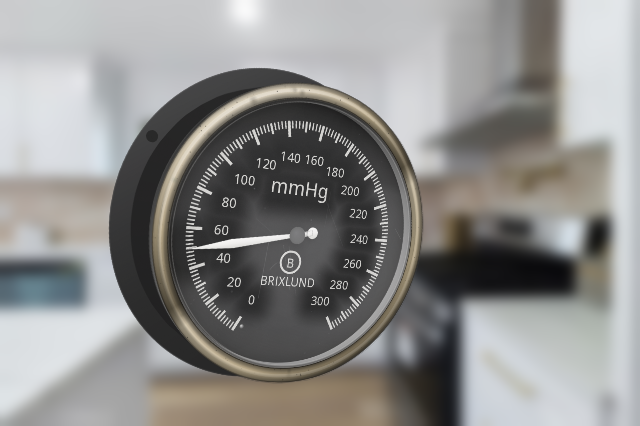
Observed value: 50
